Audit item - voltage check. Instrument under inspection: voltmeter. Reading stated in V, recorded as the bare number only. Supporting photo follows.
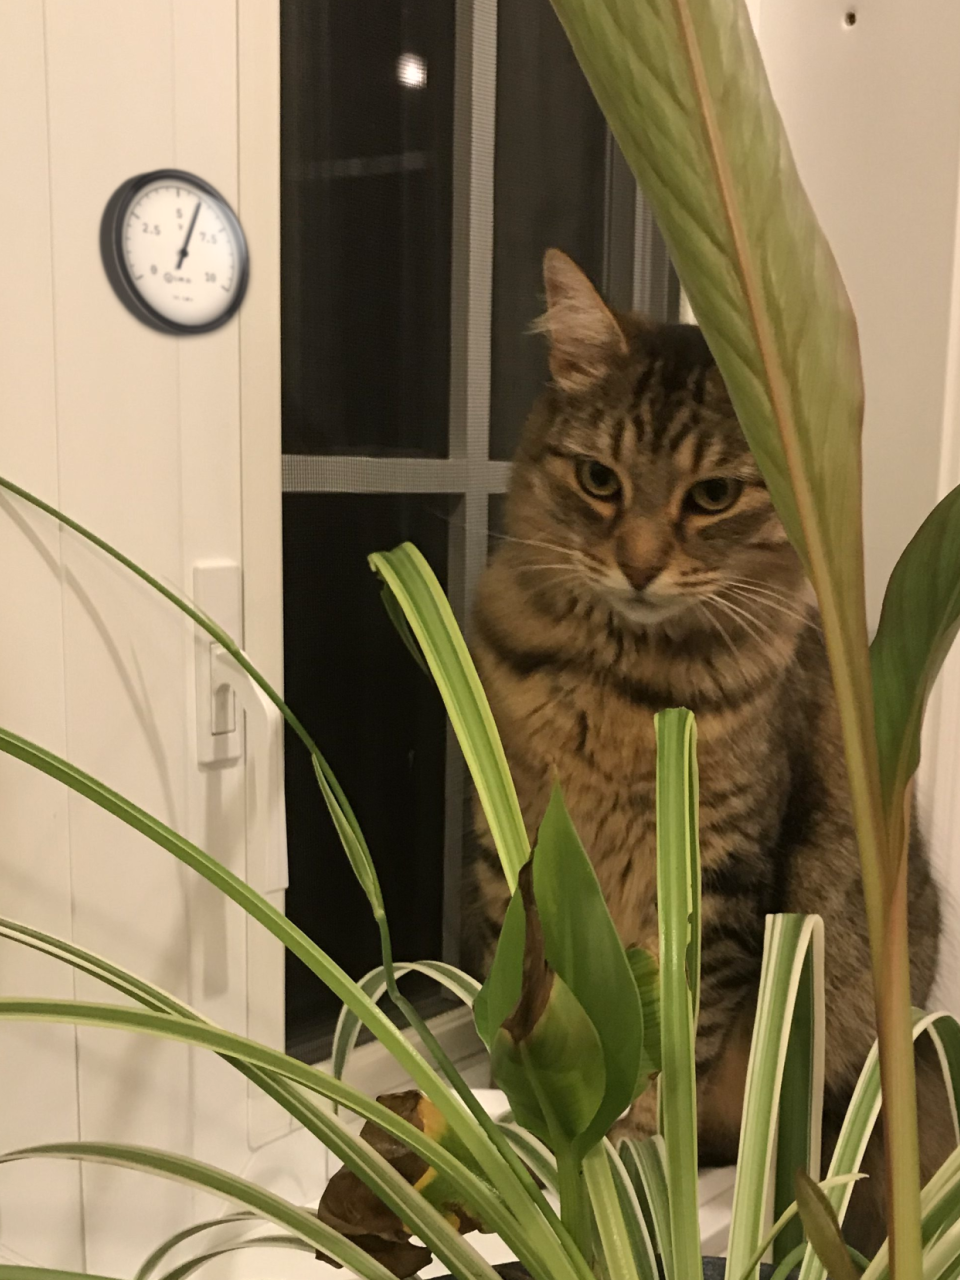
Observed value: 6
